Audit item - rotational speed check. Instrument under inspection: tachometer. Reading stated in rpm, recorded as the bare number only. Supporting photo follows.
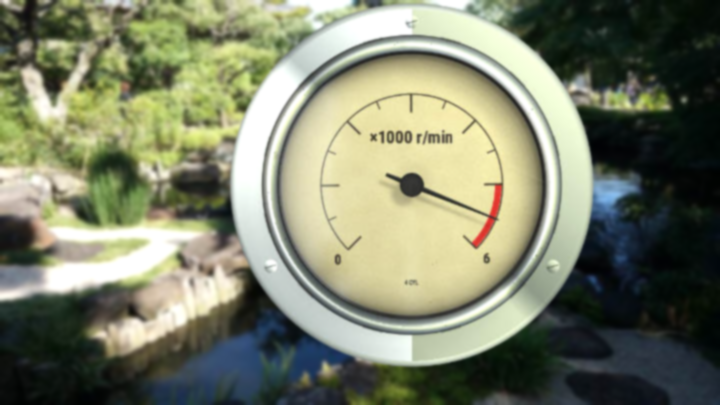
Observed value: 5500
